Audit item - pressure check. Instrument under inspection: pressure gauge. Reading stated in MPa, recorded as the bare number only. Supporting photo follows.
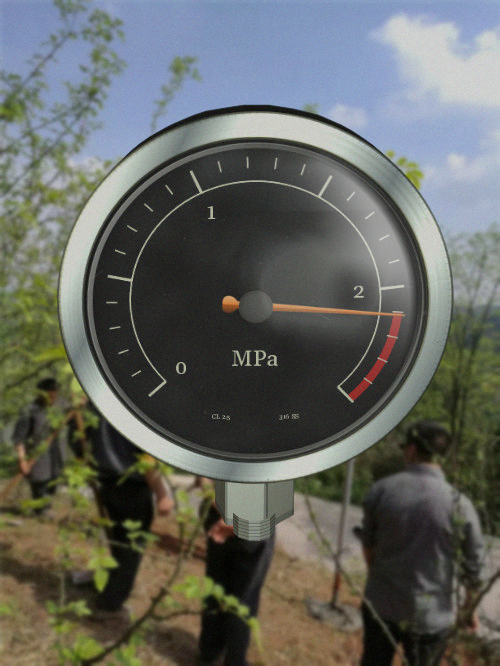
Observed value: 2.1
